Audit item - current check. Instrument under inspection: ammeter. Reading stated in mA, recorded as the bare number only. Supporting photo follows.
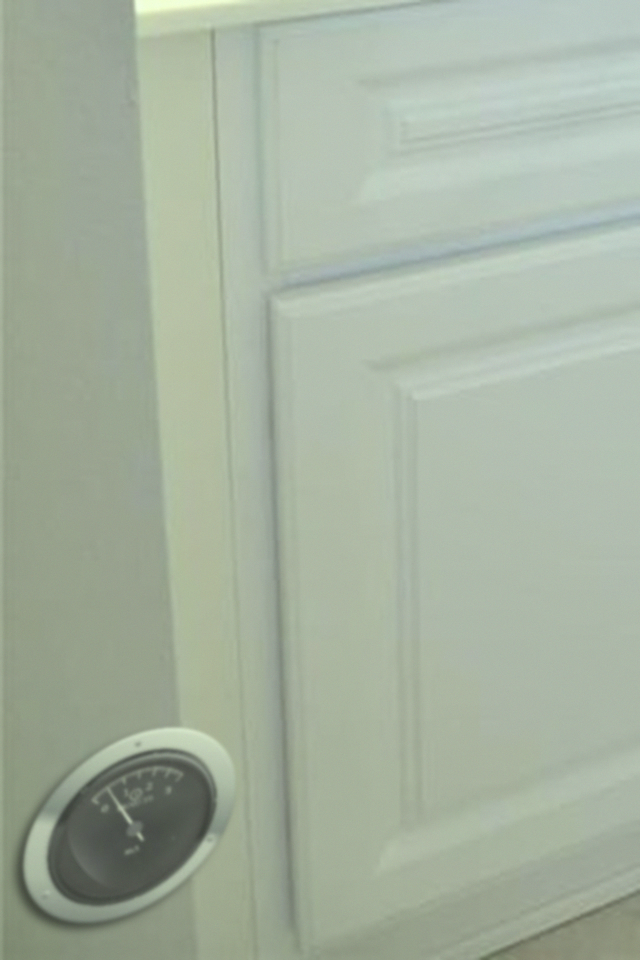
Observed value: 0.5
